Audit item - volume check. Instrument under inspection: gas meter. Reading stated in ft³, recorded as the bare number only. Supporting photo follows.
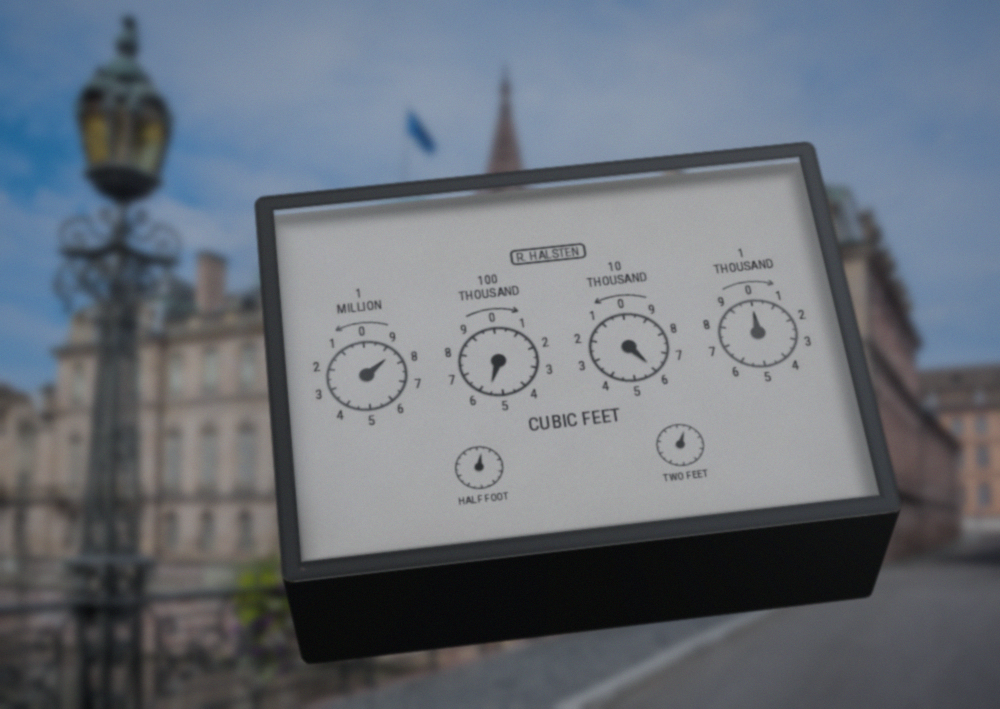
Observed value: 856000
